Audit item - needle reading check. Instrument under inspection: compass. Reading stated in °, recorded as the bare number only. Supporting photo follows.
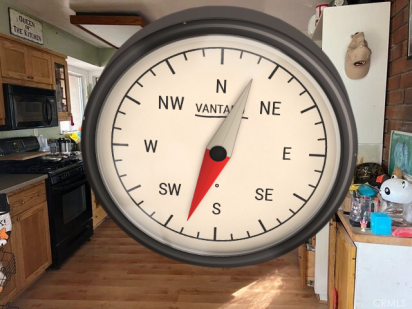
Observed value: 200
